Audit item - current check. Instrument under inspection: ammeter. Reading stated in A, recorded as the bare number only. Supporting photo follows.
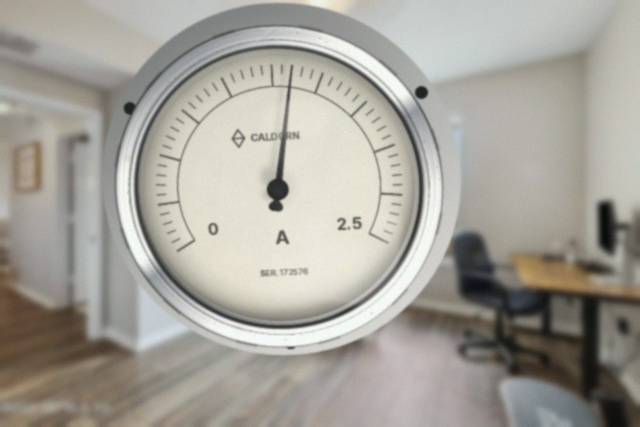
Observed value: 1.35
